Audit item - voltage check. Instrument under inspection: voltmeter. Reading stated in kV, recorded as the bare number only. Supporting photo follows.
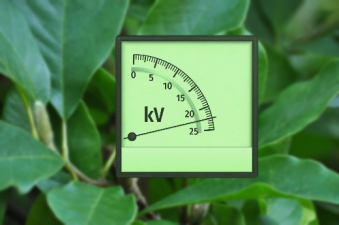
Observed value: 22.5
